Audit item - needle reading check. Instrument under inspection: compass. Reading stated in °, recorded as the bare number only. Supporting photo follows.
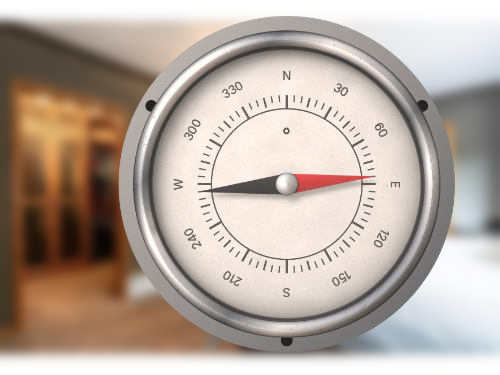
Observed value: 85
